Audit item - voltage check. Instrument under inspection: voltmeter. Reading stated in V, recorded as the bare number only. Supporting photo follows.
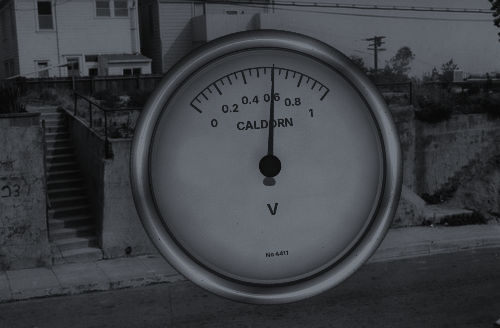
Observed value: 0.6
